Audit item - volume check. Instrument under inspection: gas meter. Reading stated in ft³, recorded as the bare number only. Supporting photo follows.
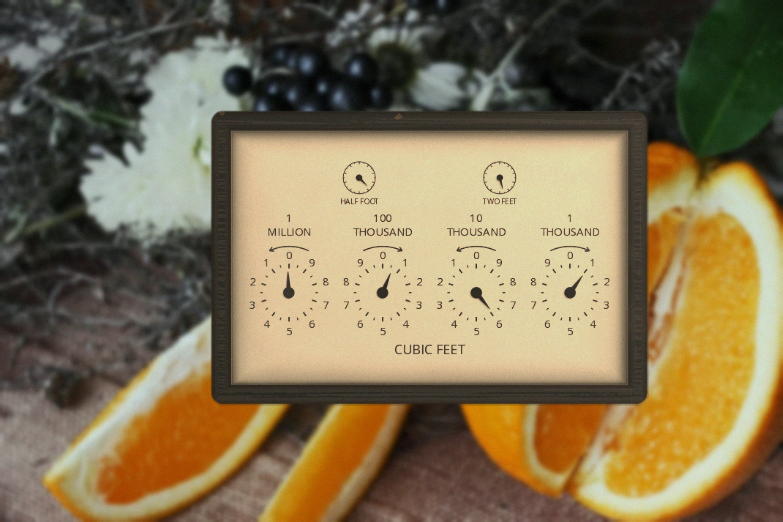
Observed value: 6100
